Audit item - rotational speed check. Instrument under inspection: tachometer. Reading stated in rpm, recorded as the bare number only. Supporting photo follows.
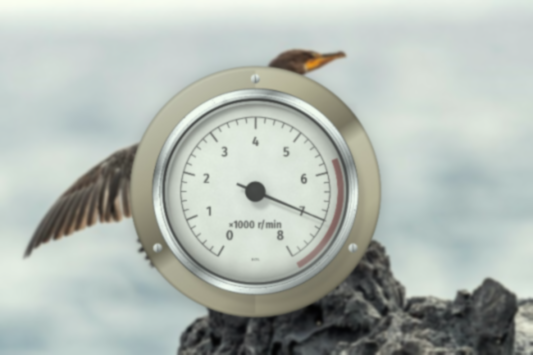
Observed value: 7000
